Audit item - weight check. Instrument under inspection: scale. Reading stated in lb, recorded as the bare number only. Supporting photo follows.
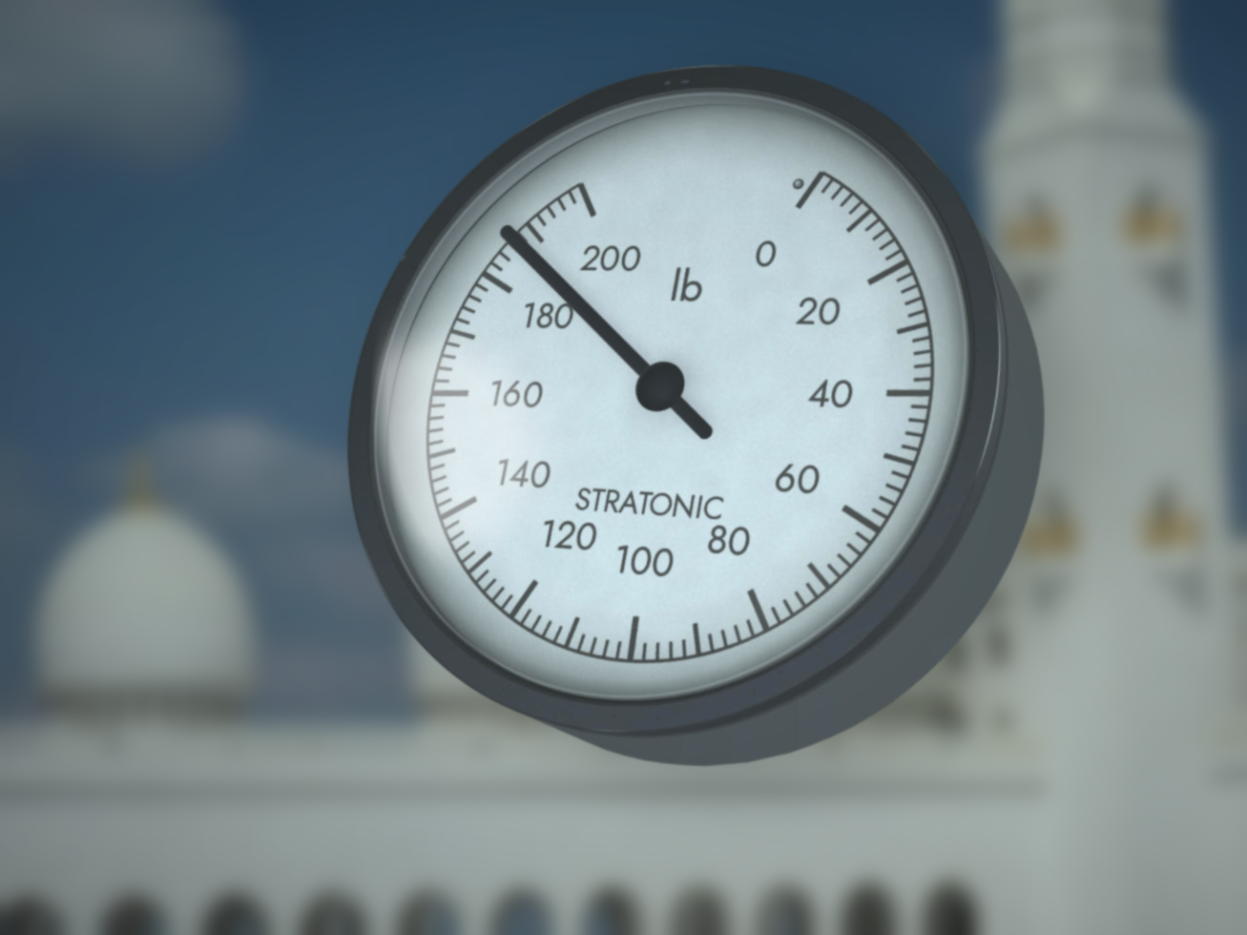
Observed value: 187
